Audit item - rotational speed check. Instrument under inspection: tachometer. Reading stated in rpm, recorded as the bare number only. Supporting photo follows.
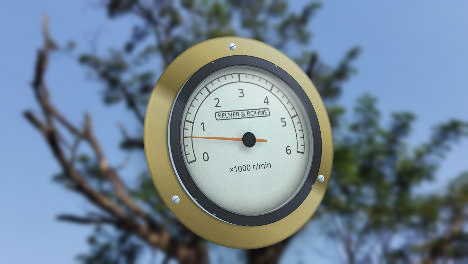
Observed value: 600
